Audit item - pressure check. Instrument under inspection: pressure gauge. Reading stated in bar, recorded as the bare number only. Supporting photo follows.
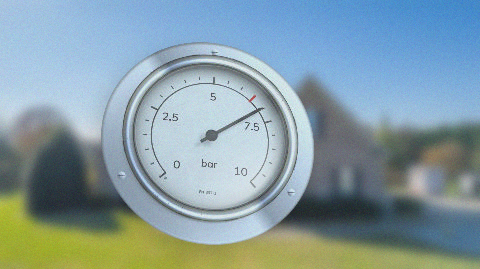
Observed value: 7
